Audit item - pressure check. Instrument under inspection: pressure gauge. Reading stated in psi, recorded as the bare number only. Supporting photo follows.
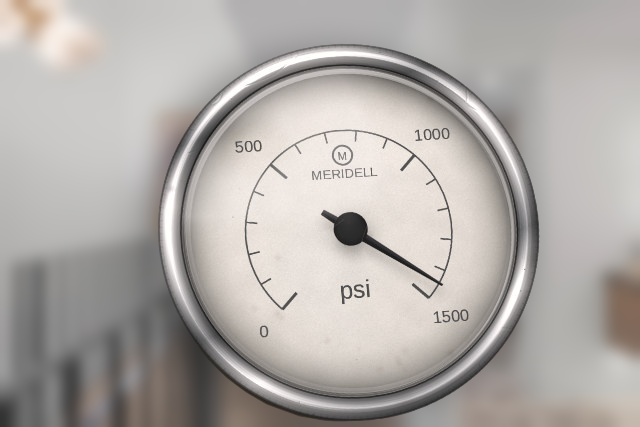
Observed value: 1450
